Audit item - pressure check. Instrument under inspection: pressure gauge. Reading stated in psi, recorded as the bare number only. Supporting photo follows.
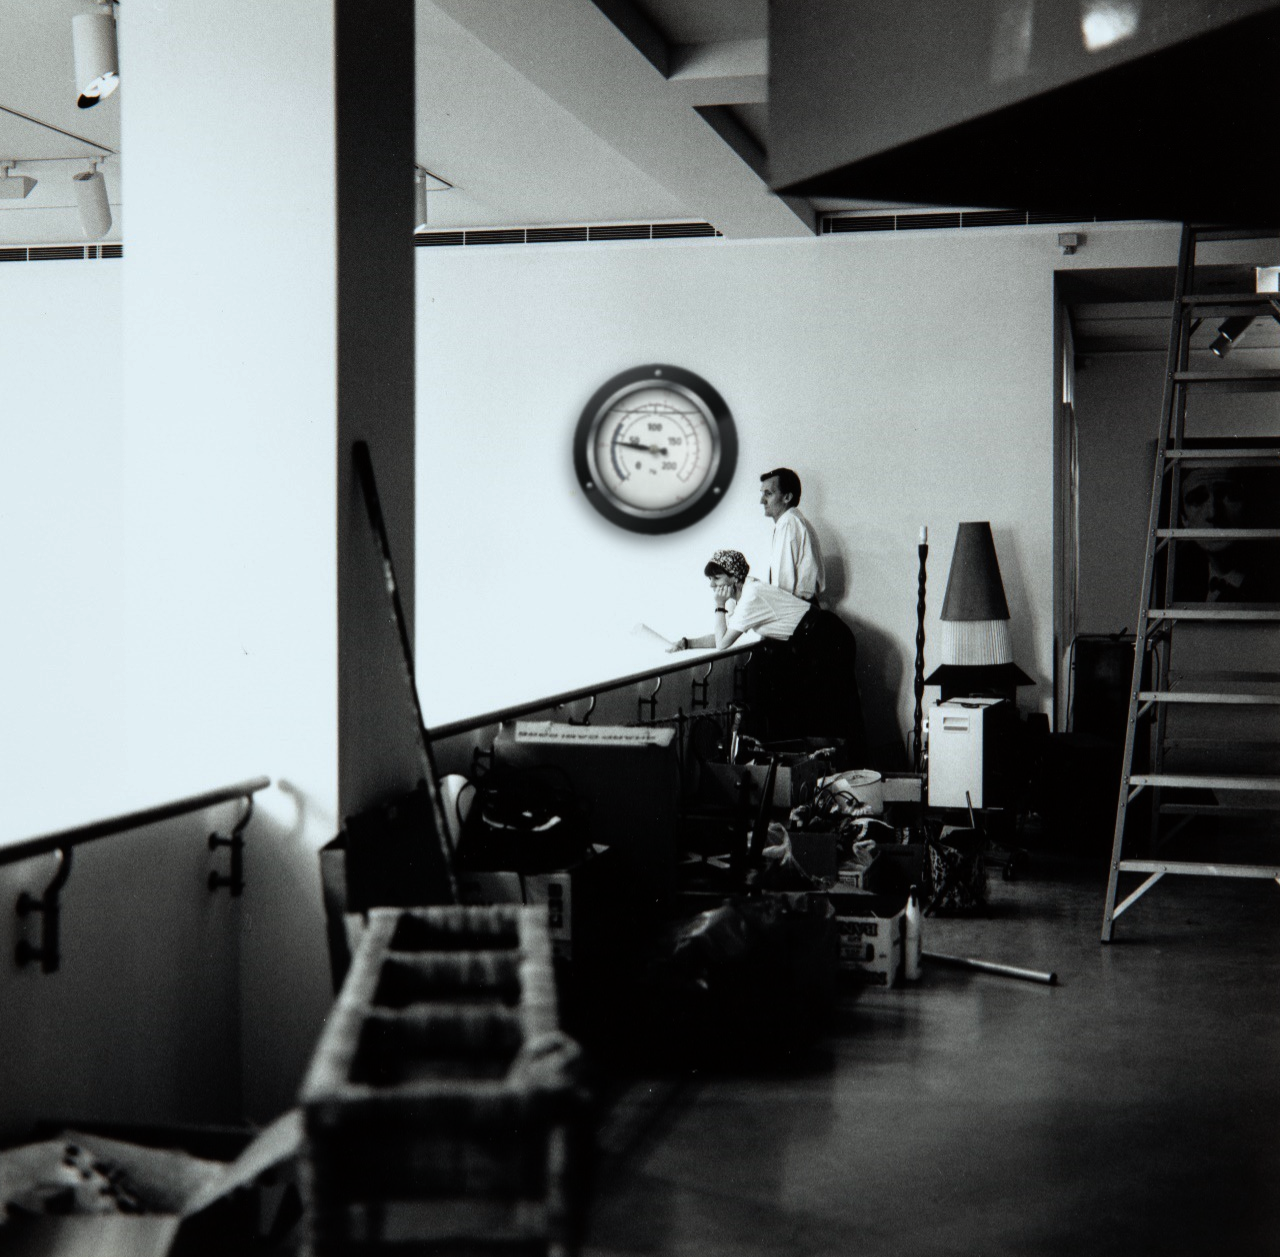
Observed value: 40
